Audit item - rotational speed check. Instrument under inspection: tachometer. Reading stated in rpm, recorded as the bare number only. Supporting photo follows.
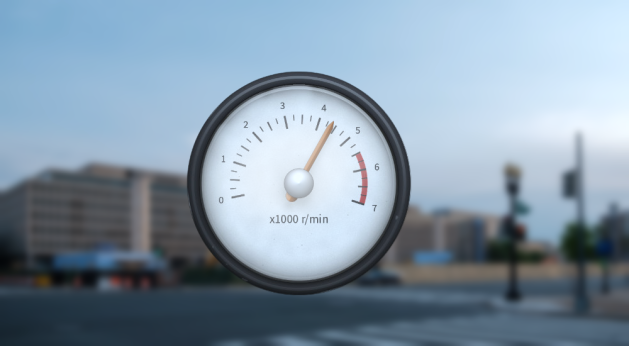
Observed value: 4375
